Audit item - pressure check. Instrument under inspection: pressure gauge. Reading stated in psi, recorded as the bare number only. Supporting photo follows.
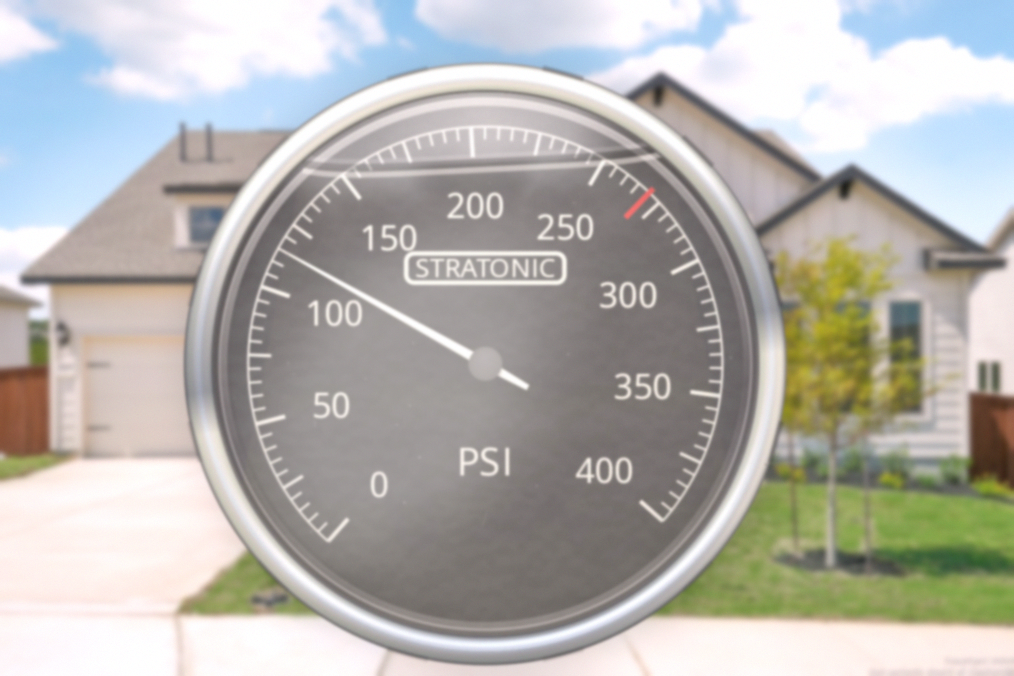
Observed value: 115
